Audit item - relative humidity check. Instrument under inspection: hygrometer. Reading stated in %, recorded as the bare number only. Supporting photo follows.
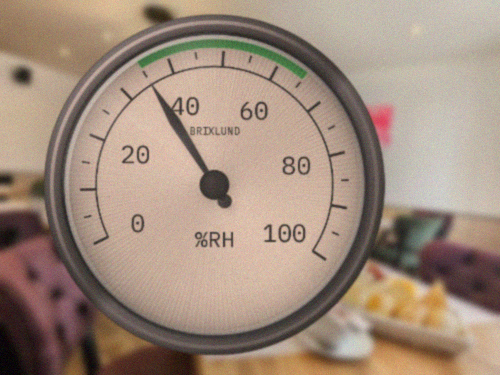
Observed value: 35
